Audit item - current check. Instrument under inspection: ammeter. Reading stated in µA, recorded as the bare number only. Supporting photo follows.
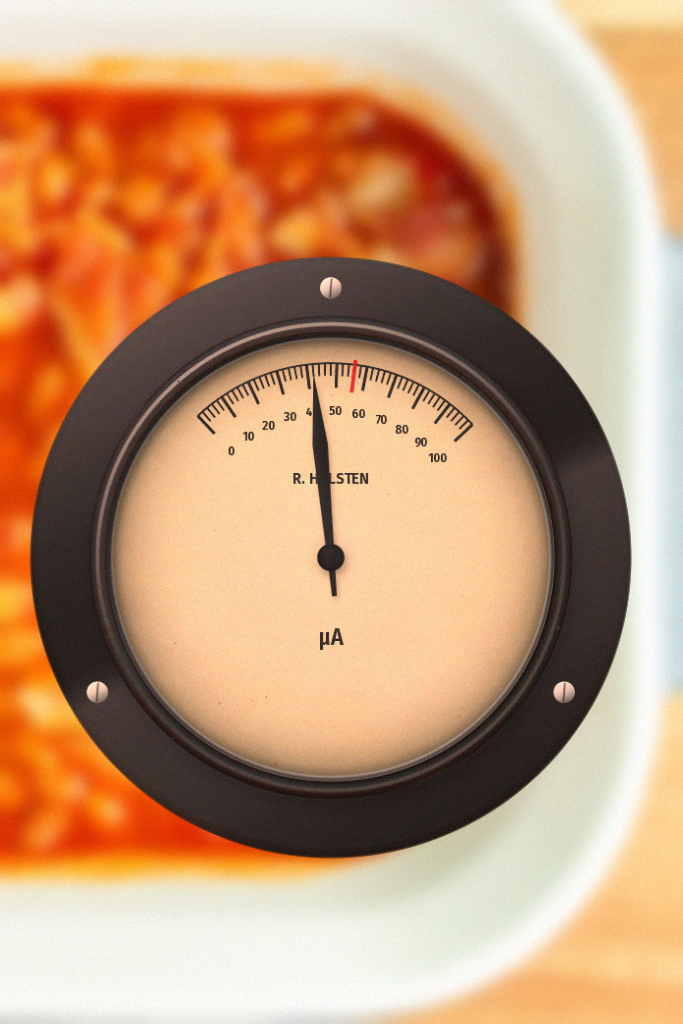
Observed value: 42
